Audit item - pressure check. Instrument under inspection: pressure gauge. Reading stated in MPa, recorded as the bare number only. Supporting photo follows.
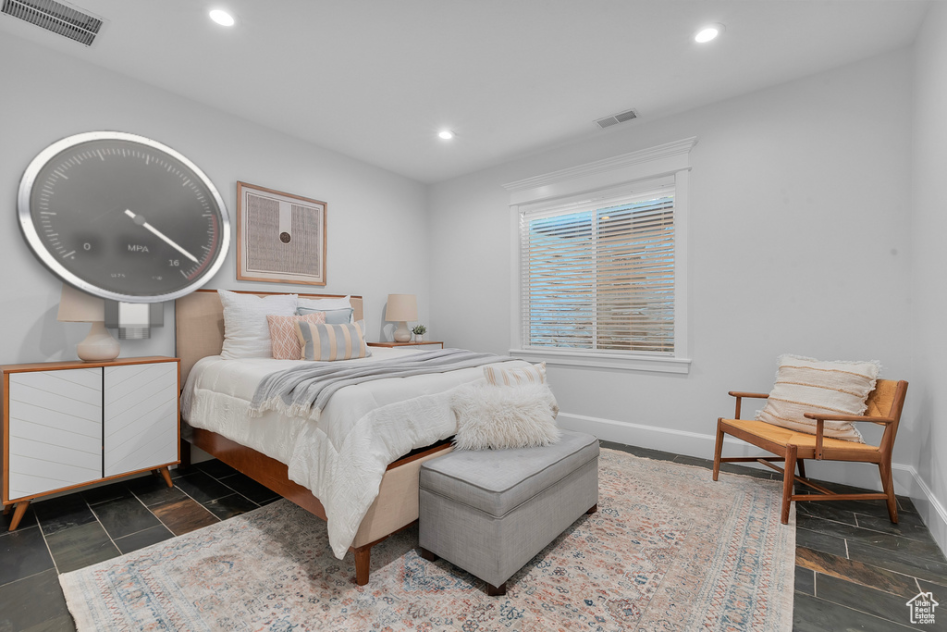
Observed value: 15
